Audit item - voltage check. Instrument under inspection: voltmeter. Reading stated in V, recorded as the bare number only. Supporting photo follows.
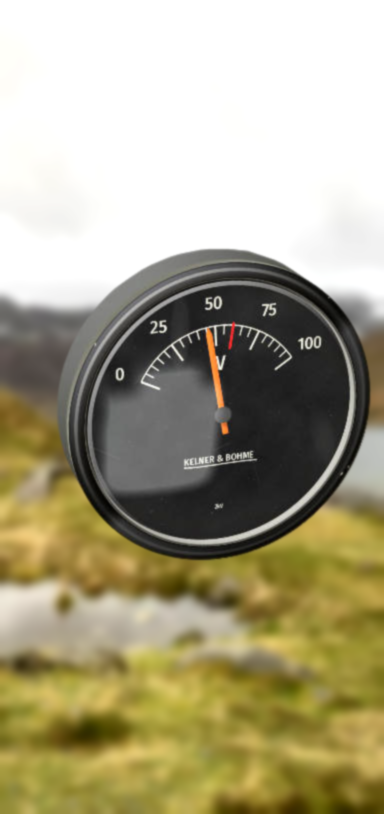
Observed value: 45
